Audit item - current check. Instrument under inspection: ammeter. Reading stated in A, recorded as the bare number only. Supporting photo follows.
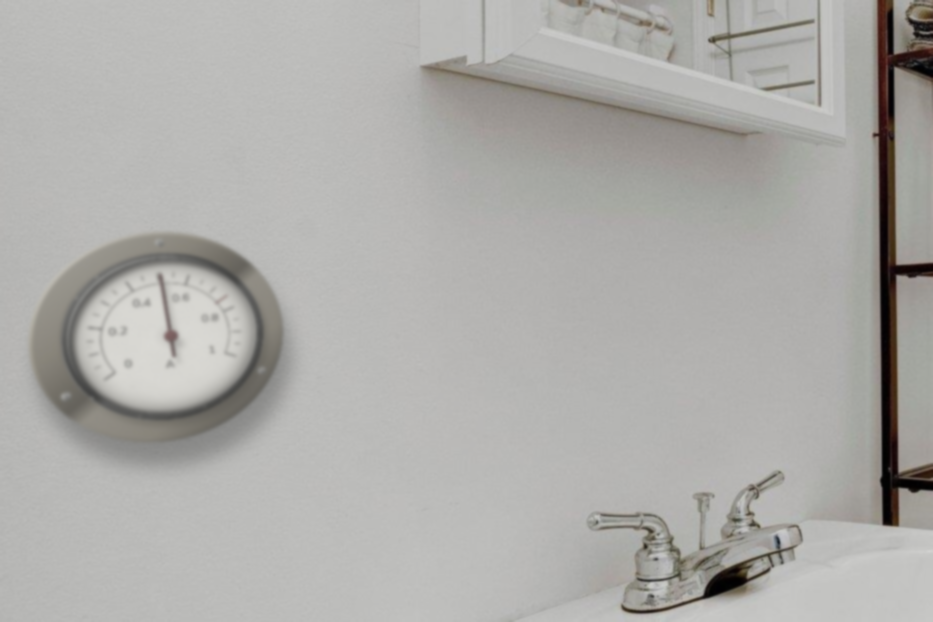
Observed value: 0.5
